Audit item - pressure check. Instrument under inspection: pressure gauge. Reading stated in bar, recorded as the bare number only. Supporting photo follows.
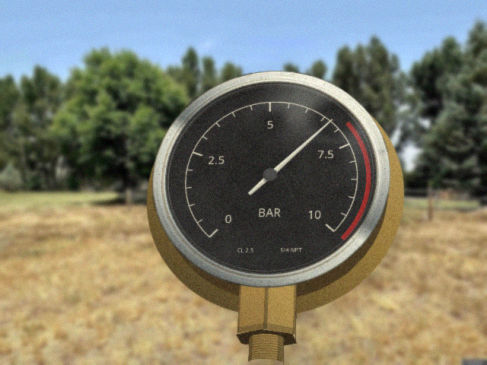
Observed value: 6.75
